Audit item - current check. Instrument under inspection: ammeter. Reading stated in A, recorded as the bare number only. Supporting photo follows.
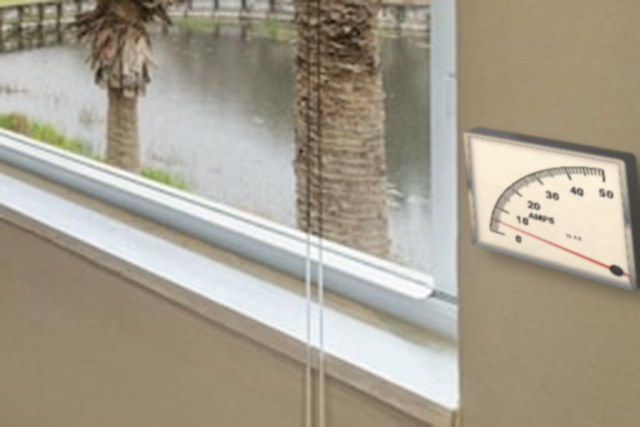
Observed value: 5
